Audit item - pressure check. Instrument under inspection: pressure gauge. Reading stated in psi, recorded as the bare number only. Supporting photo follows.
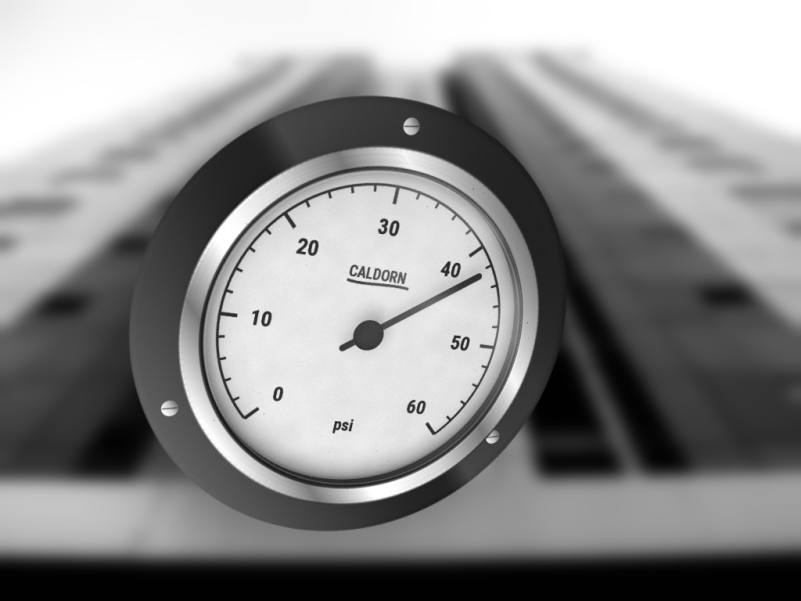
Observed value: 42
